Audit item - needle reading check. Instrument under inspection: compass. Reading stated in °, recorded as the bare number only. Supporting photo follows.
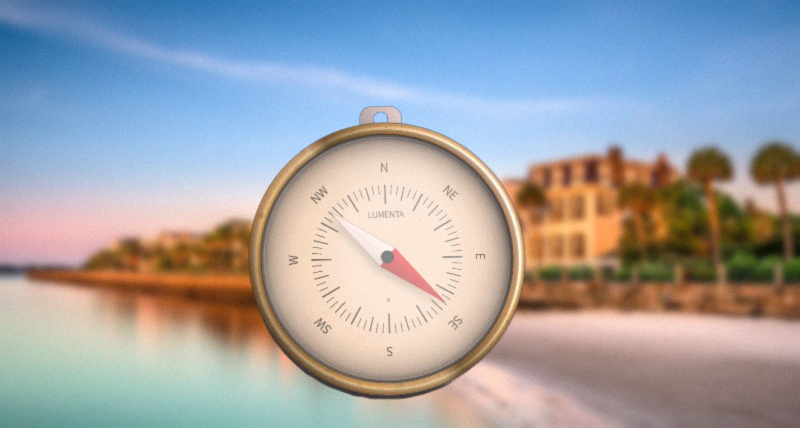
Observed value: 130
